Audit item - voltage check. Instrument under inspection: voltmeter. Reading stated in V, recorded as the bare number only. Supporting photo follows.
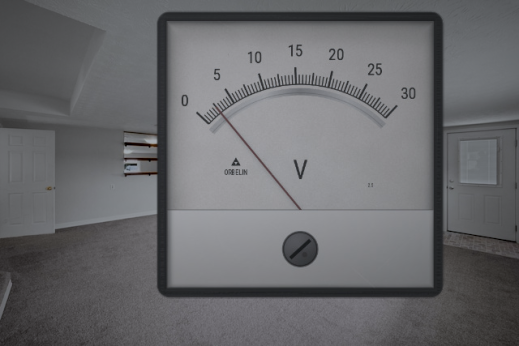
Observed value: 2.5
